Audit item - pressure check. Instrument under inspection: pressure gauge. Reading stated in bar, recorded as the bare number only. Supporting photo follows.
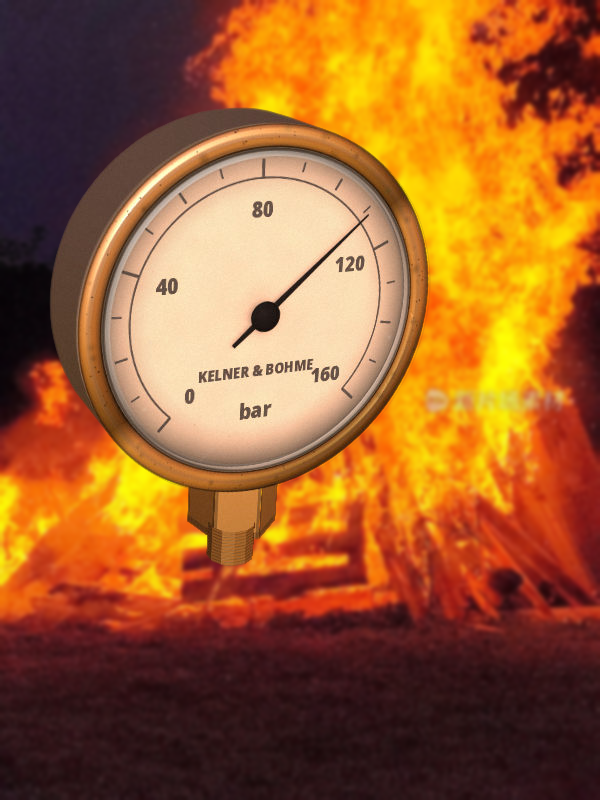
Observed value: 110
